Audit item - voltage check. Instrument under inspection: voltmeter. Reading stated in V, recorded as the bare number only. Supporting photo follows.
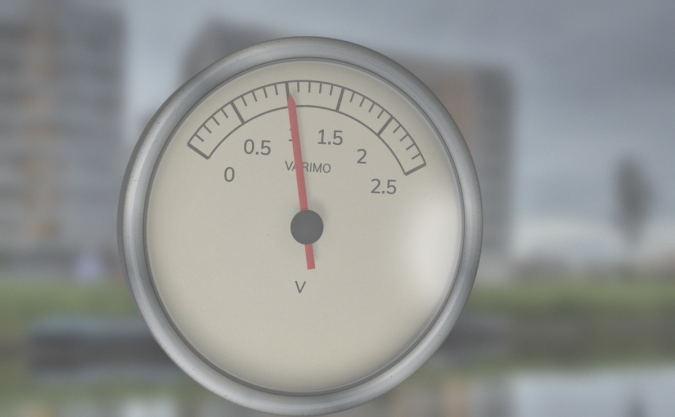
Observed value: 1
